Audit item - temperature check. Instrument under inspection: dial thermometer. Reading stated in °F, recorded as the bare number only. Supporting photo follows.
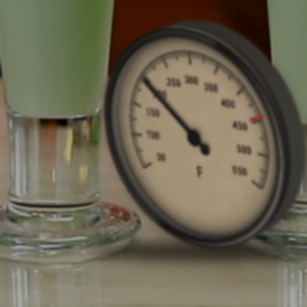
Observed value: 200
